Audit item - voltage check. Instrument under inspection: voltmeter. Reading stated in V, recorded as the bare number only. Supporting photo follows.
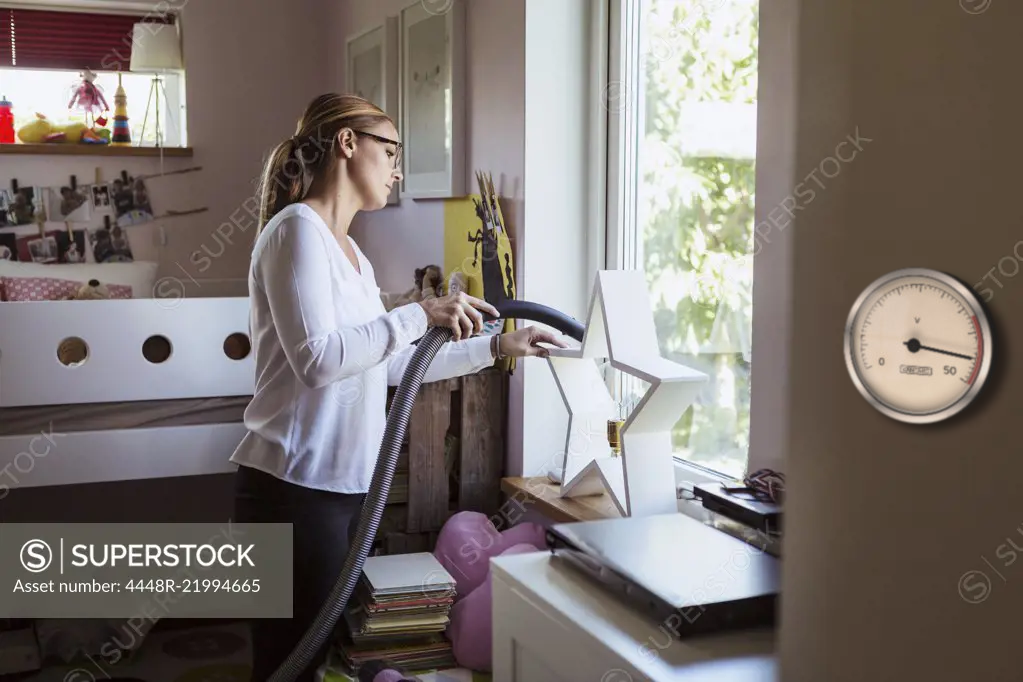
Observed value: 45
